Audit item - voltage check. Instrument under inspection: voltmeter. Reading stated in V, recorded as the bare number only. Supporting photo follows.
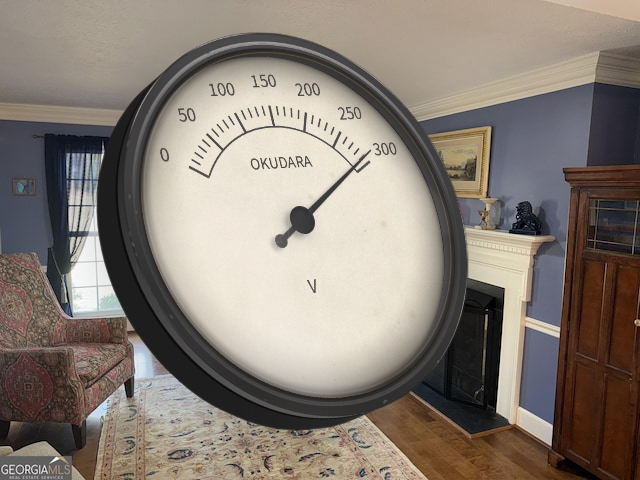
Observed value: 290
